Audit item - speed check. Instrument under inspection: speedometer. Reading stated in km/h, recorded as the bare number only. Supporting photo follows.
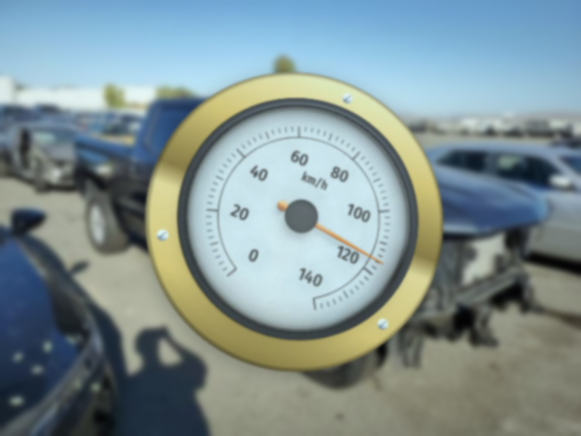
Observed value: 116
